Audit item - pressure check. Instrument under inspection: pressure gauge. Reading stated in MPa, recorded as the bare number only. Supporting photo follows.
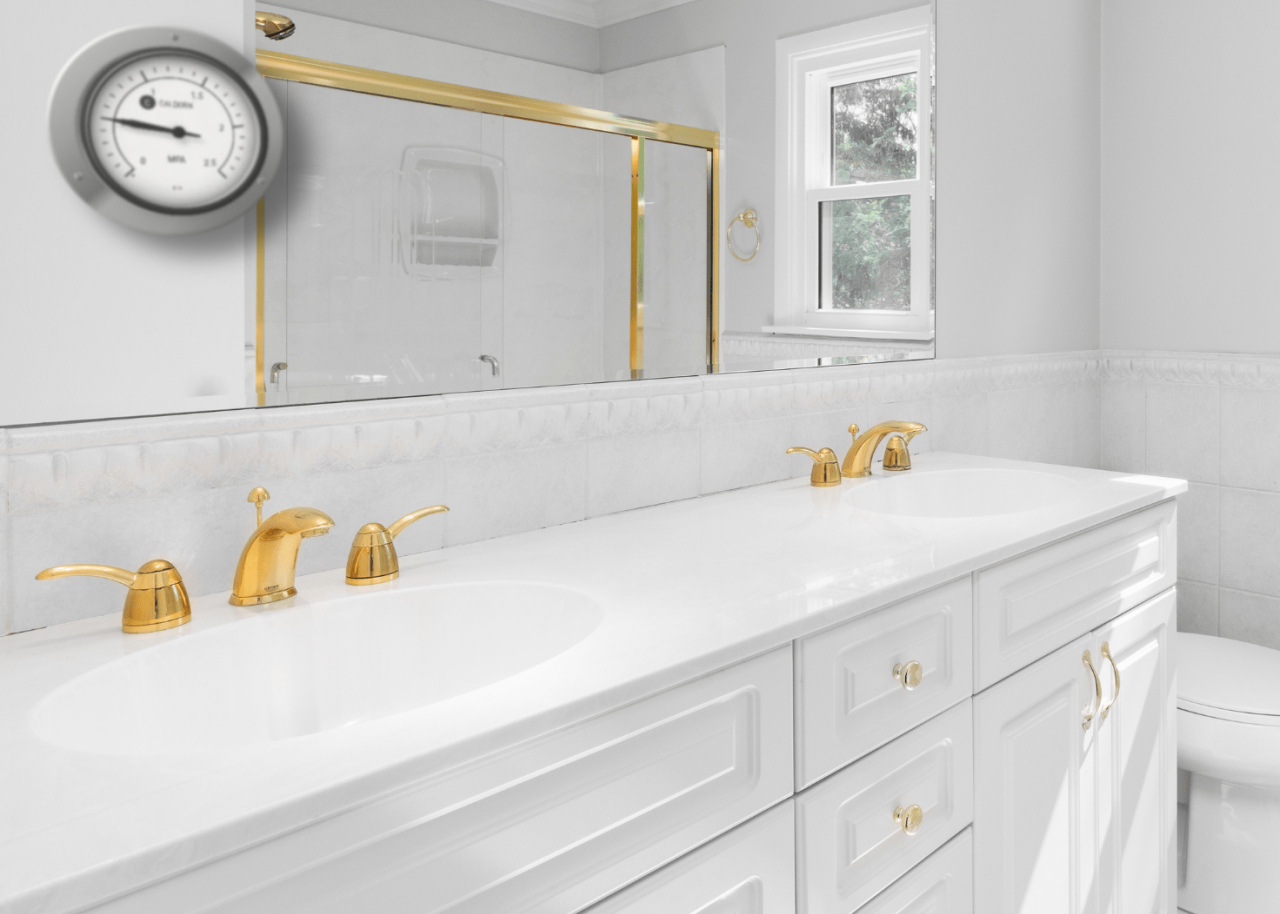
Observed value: 0.5
